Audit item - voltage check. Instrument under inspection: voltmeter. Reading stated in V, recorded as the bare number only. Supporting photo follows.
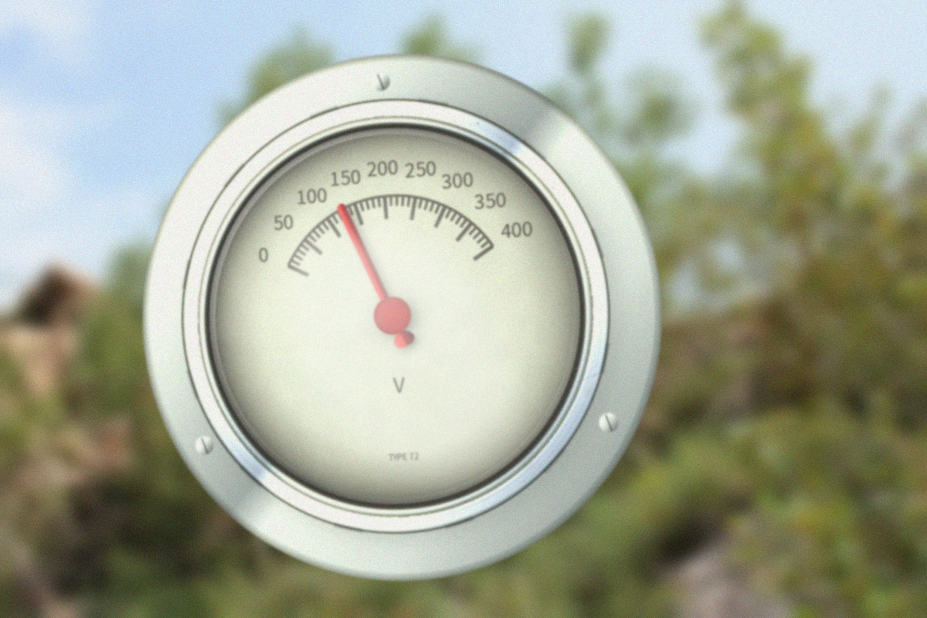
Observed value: 130
